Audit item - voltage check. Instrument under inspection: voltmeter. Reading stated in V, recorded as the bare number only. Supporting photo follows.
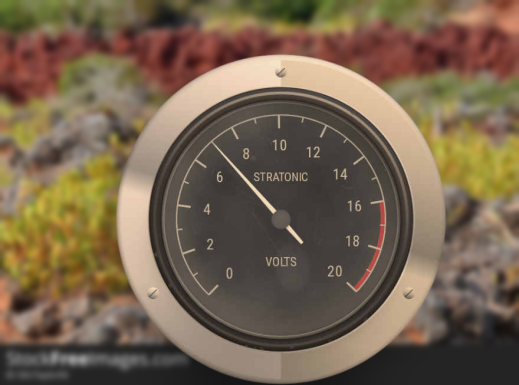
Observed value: 7
